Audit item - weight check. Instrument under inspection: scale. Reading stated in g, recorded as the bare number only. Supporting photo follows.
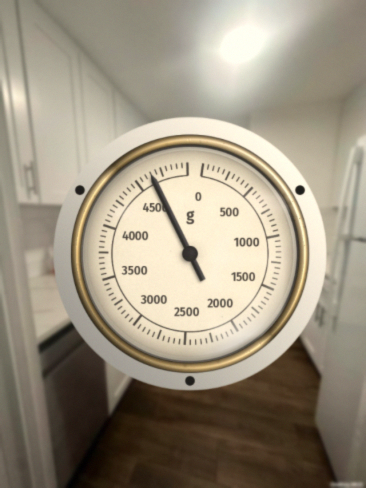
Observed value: 4650
